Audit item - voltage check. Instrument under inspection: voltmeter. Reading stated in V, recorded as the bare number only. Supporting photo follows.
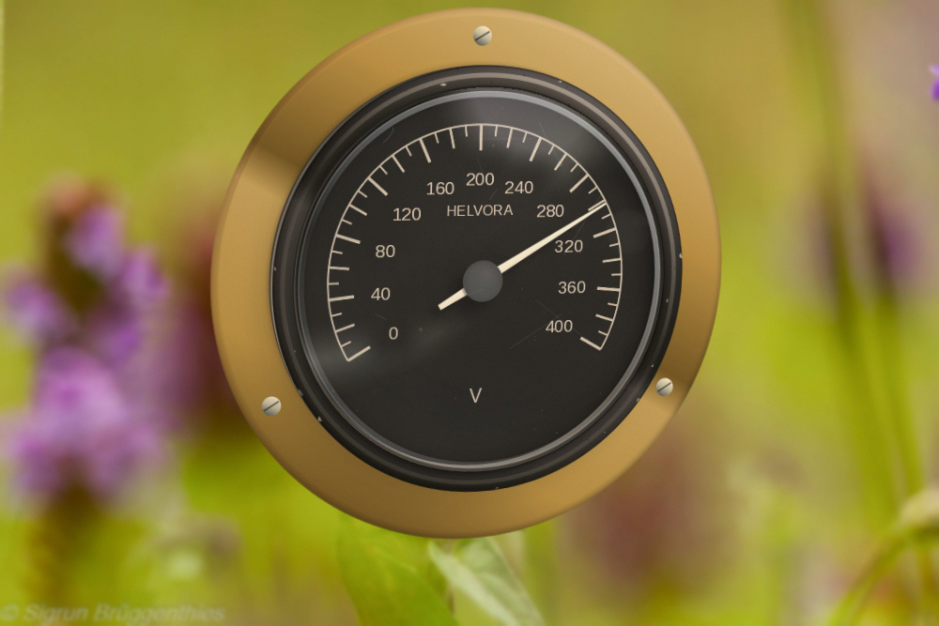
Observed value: 300
